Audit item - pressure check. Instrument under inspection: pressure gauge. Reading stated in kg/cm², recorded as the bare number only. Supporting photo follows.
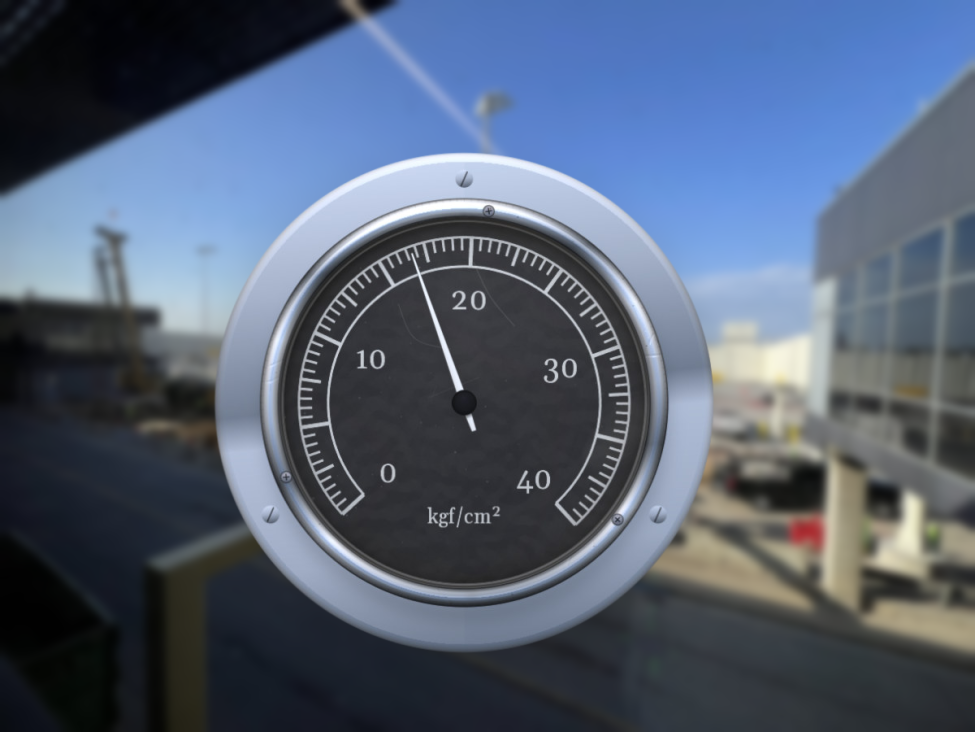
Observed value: 16.75
